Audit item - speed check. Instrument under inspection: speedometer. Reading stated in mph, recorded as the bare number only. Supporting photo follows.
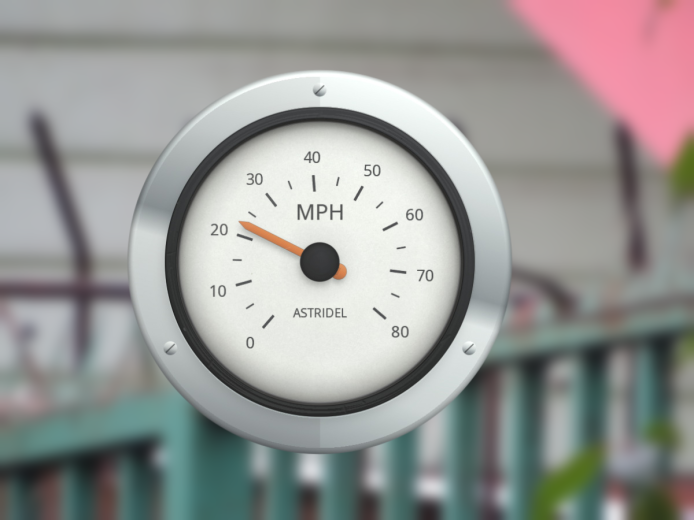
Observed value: 22.5
